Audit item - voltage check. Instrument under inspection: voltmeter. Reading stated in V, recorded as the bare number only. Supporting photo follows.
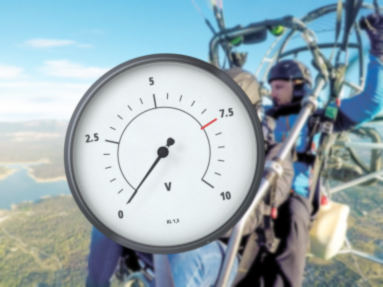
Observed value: 0
